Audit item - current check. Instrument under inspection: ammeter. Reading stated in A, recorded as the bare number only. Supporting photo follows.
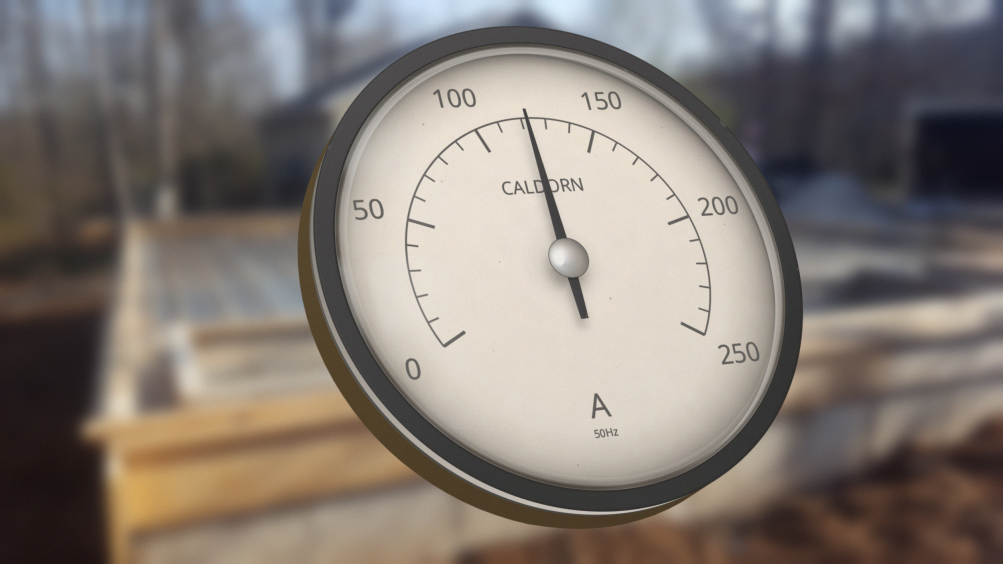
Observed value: 120
